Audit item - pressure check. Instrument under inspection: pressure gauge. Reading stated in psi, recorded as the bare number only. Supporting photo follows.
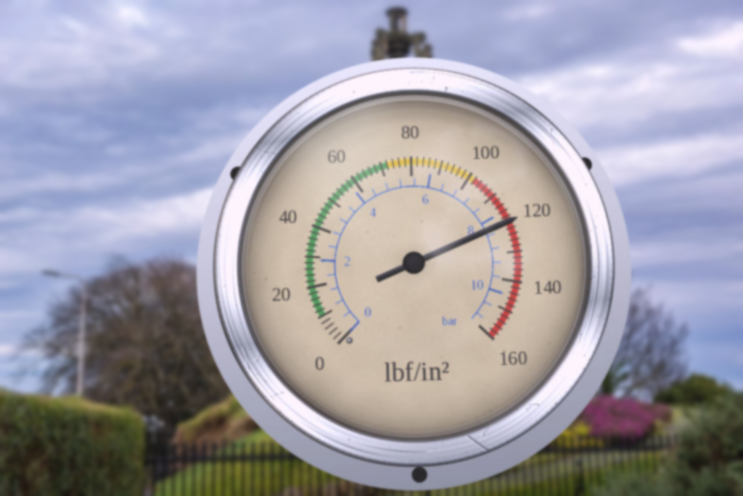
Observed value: 120
